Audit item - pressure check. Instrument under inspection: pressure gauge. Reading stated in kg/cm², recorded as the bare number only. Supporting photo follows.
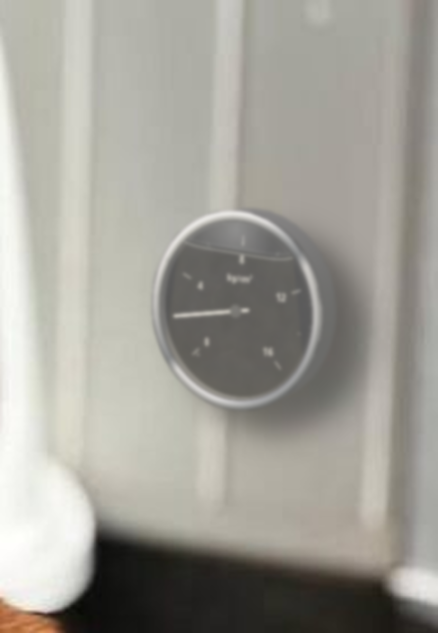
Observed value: 2
